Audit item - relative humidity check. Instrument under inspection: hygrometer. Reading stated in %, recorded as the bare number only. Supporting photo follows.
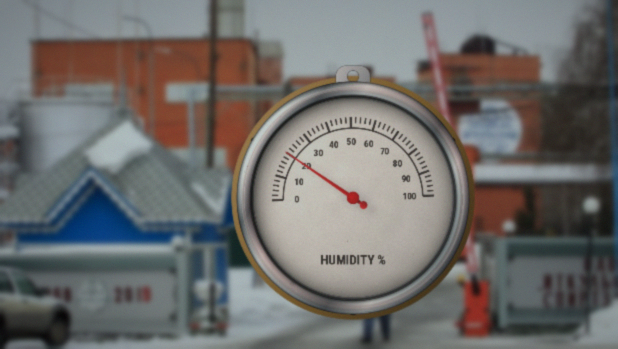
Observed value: 20
